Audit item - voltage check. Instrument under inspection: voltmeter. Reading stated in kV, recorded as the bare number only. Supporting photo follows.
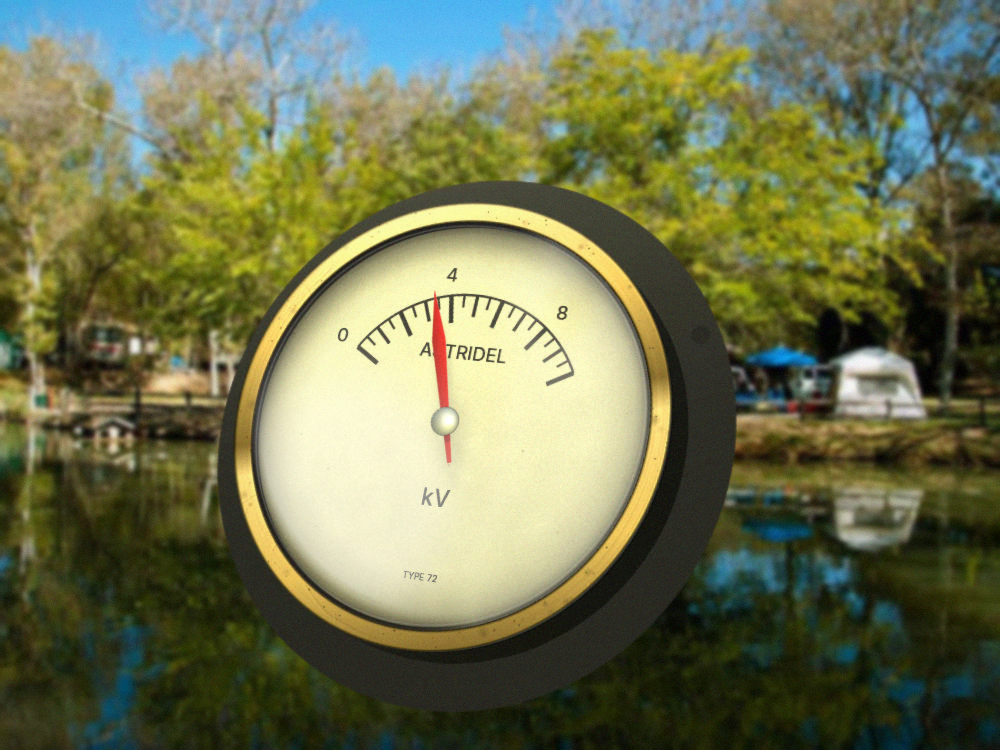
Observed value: 3.5
